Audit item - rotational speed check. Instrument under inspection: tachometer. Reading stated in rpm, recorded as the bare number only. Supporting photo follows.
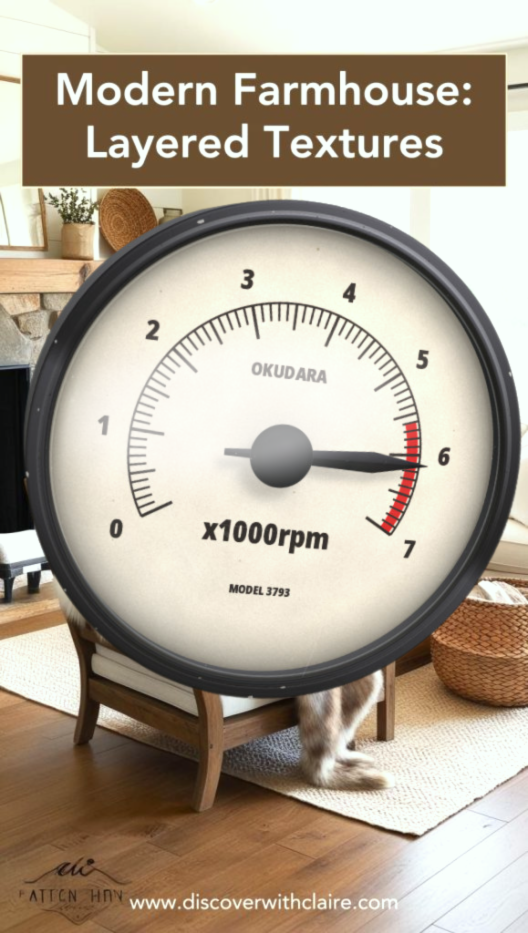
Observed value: 6100
